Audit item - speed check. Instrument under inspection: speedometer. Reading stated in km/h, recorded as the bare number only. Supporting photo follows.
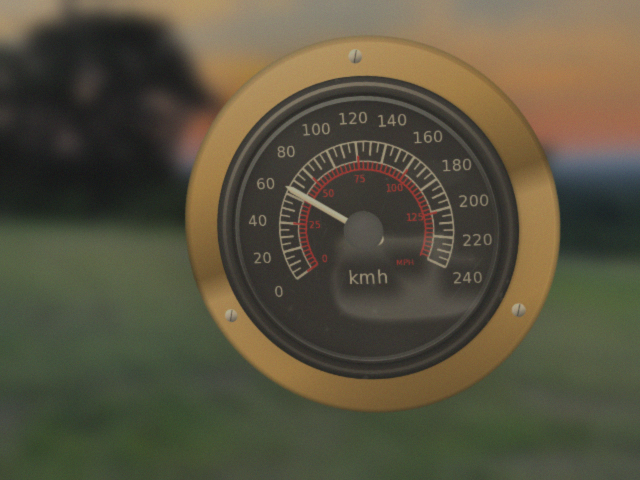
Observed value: 65
